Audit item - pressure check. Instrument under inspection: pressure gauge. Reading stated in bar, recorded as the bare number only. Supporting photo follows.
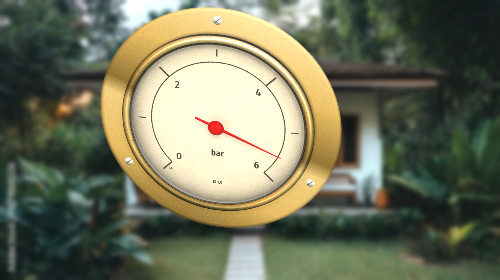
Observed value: 5.5
